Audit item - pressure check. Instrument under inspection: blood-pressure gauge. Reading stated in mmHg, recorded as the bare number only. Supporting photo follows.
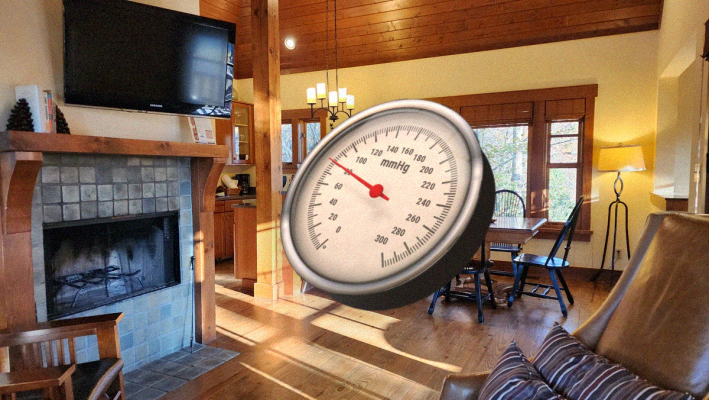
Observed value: 80
